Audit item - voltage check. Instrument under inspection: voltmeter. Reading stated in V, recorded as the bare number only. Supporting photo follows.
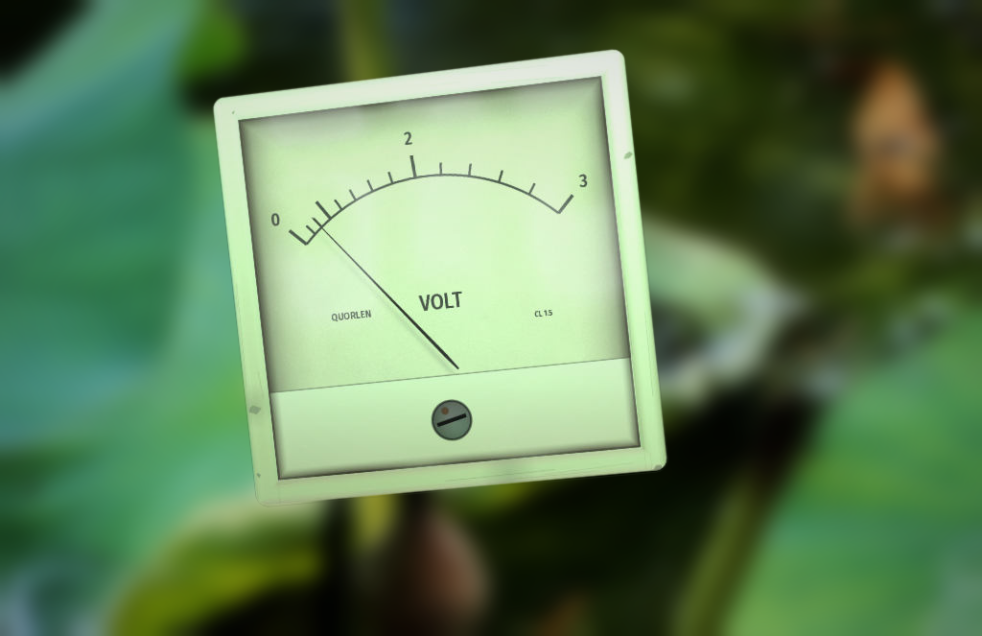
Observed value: 0.8
